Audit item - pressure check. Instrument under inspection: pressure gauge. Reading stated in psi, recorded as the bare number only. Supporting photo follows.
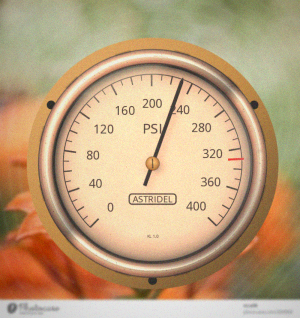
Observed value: 230
